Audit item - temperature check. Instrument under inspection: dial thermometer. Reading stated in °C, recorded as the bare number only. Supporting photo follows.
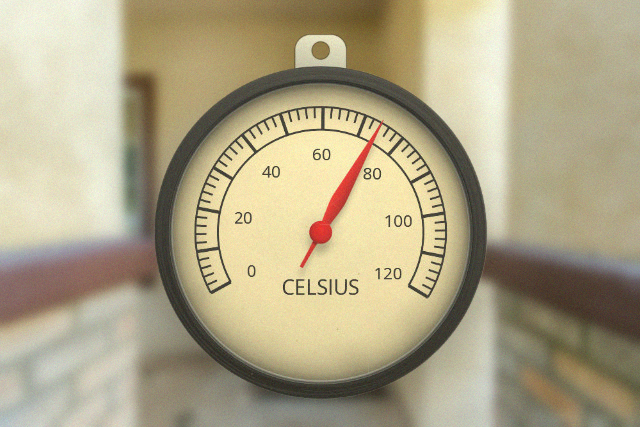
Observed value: 74
